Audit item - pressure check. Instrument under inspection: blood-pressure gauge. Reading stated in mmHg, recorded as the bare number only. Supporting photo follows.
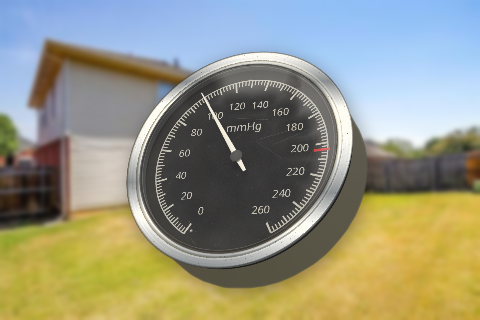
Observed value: 100
